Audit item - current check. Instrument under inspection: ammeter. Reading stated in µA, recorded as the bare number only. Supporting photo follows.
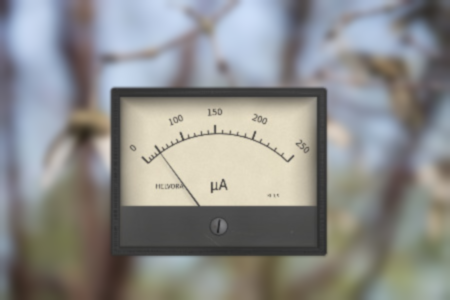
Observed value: 50
